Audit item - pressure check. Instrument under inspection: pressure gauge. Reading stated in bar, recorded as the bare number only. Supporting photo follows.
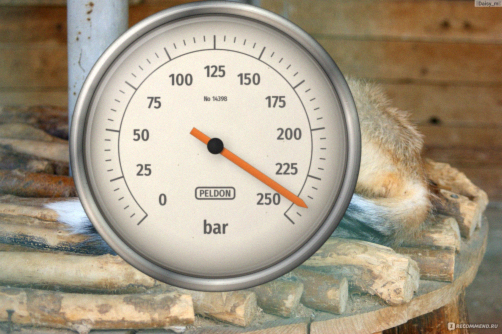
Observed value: 240
